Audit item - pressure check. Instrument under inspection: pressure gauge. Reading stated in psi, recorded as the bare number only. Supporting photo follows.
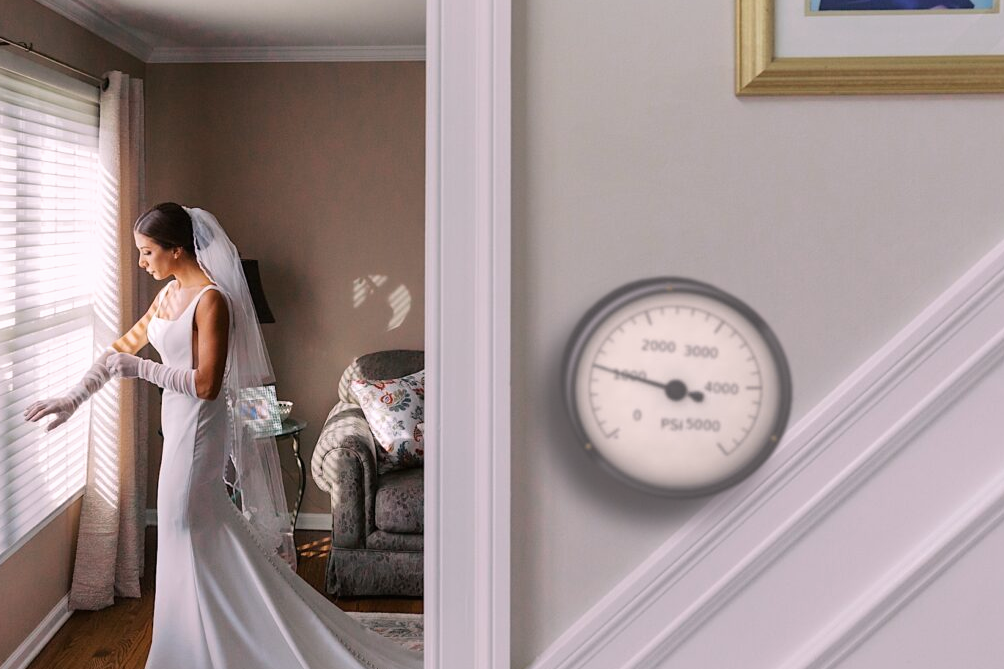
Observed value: 1000
